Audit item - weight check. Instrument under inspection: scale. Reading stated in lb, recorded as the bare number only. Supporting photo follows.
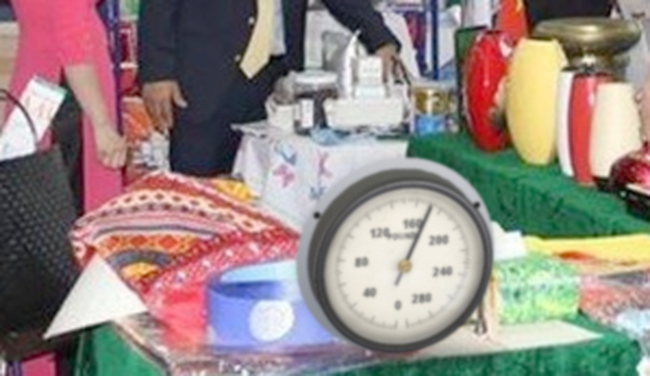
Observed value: 170
